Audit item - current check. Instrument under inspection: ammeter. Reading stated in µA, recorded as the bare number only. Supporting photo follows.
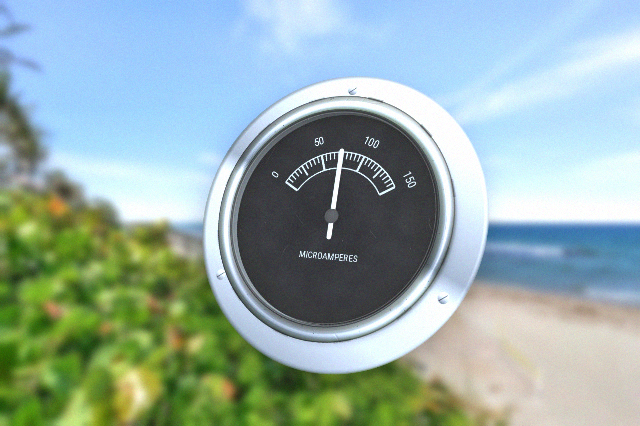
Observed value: 75
